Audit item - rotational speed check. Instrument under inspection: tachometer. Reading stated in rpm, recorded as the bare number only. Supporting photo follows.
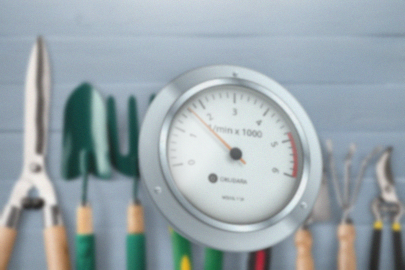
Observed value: 1600
